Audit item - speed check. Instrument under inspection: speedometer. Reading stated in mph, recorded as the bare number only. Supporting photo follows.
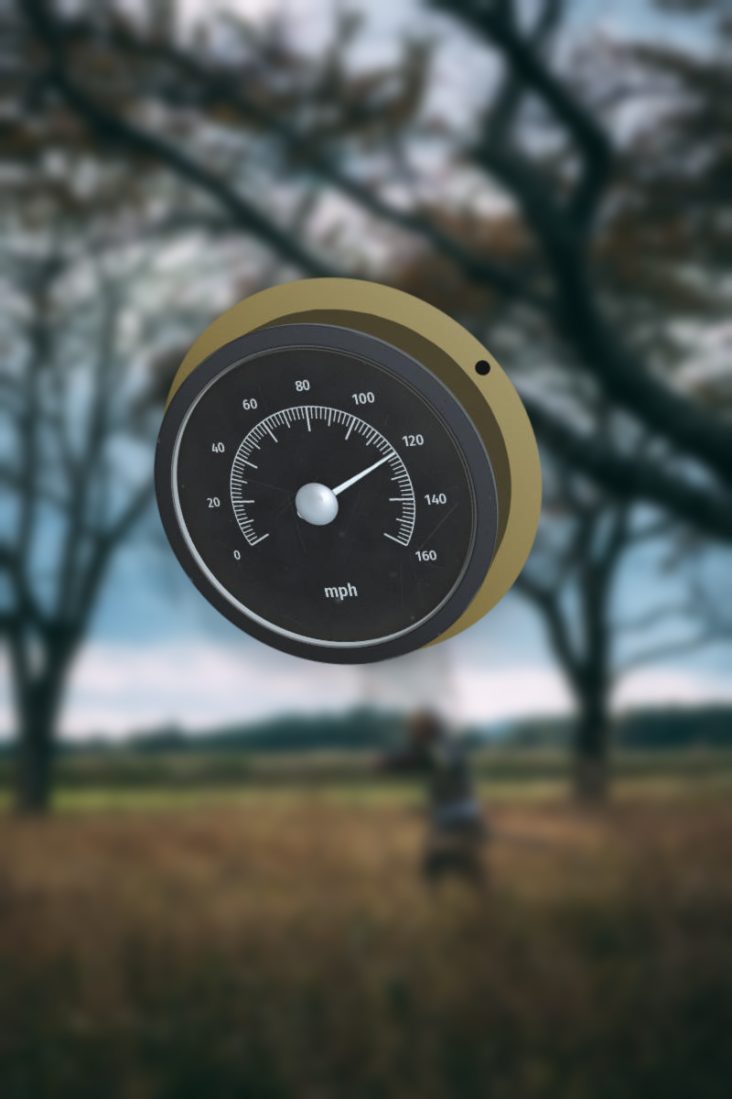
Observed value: 120
